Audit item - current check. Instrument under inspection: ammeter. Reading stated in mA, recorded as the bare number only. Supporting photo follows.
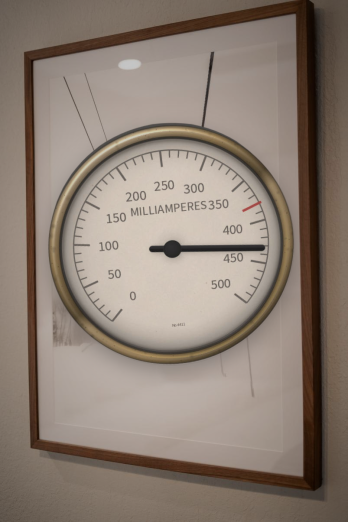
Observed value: 430
